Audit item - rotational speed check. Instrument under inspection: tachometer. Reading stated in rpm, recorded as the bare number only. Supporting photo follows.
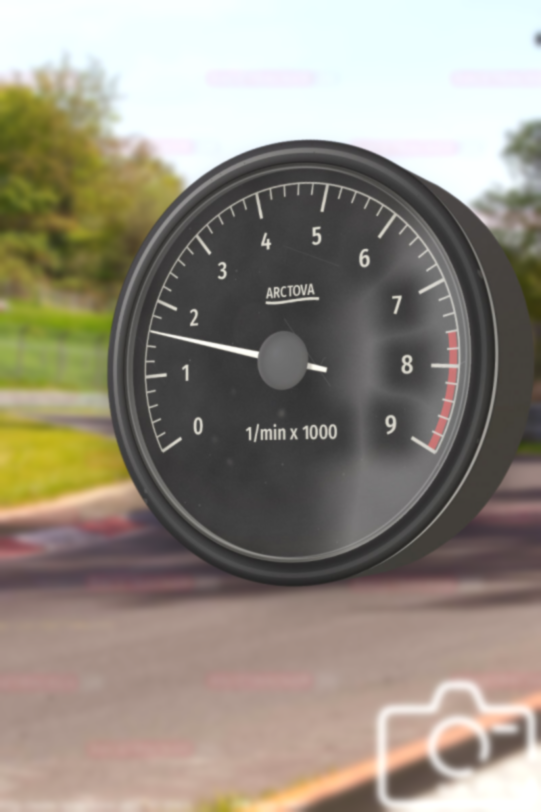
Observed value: 1600
